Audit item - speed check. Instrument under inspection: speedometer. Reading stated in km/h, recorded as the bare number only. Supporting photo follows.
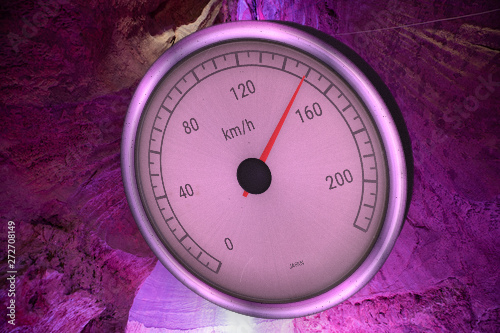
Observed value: 150
